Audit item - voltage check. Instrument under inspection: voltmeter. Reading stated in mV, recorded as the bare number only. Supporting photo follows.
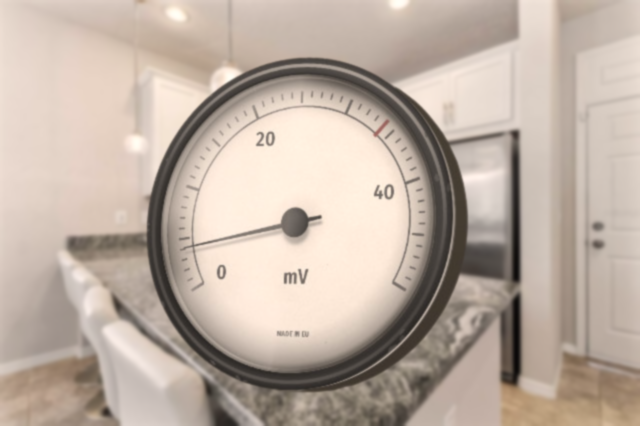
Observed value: 4
